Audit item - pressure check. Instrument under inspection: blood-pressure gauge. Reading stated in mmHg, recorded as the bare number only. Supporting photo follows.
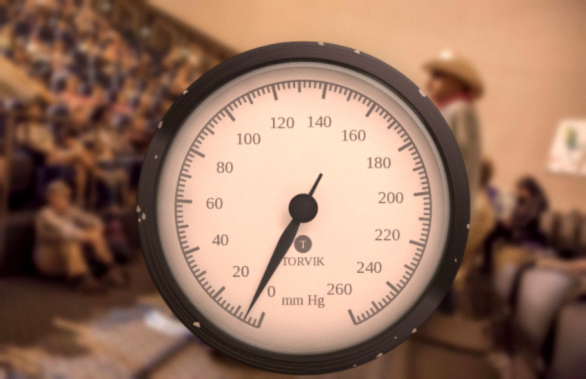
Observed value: 6
